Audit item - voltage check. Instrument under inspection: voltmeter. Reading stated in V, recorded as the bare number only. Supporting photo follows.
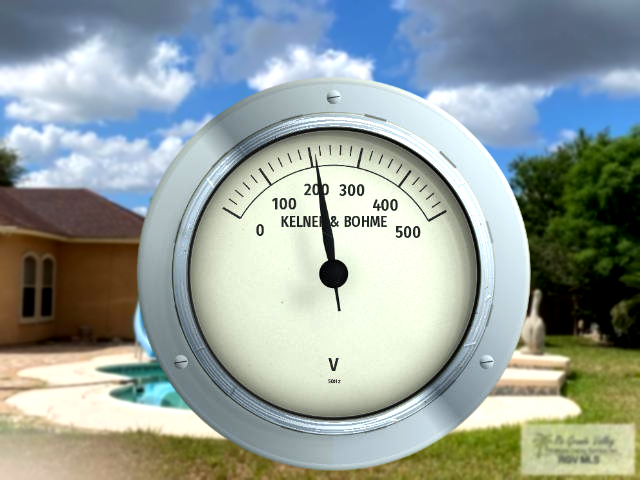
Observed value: 210
